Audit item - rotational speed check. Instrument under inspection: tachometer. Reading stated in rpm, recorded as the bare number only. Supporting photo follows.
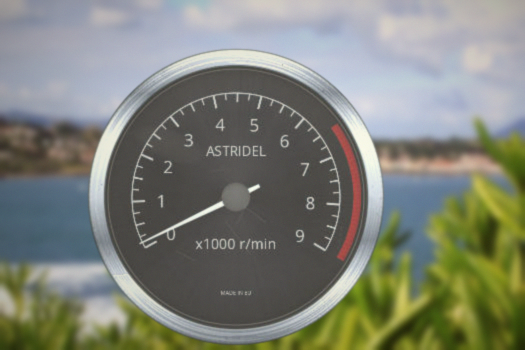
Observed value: 125
